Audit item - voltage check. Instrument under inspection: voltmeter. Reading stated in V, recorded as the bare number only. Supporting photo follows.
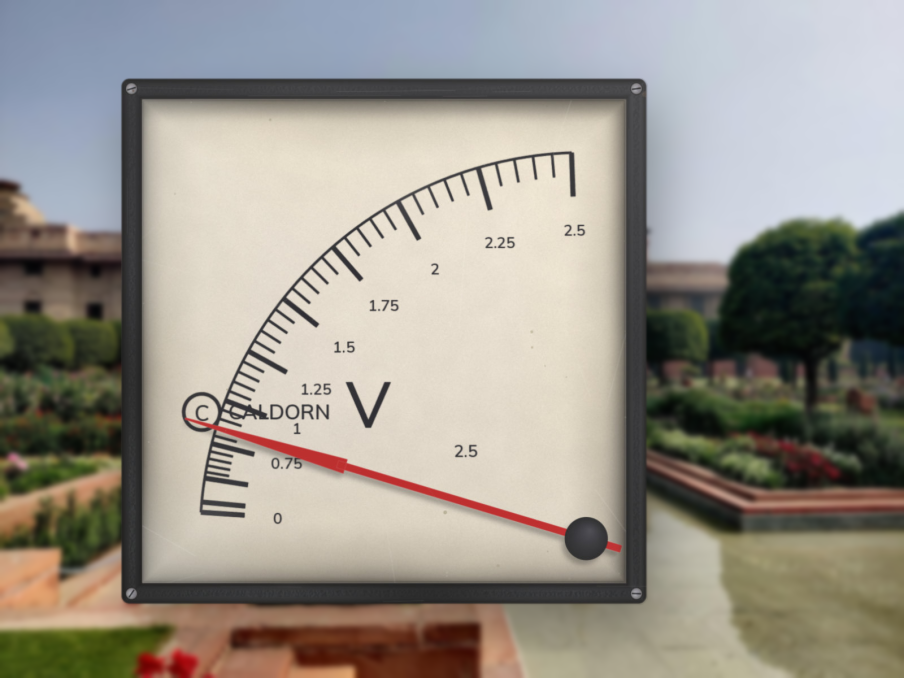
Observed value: 0.85
